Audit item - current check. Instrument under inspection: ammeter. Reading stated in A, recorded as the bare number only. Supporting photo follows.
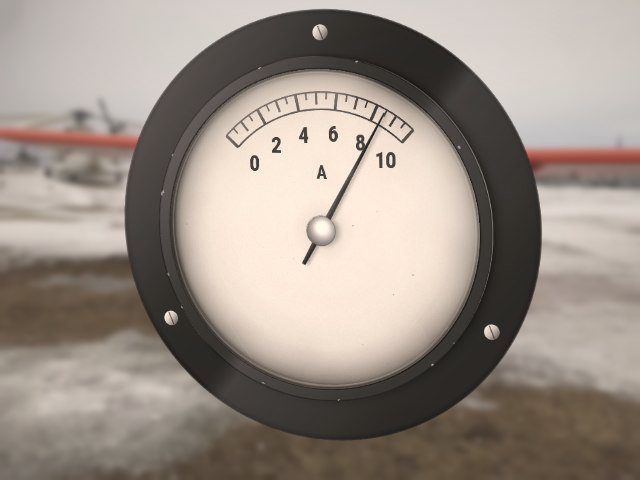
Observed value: 8.5
